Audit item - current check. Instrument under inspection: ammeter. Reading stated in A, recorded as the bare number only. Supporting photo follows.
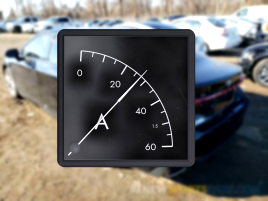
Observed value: 27.5
